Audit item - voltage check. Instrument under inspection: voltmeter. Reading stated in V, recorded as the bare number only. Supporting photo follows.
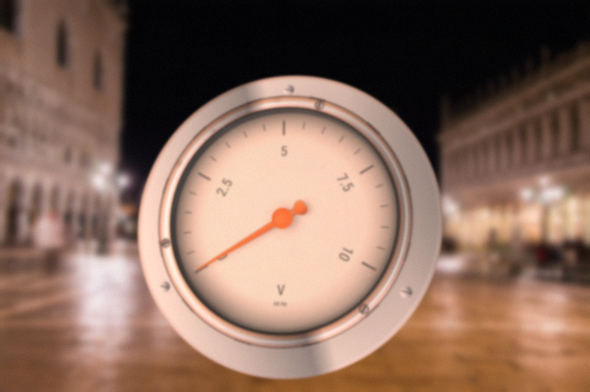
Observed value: 0
